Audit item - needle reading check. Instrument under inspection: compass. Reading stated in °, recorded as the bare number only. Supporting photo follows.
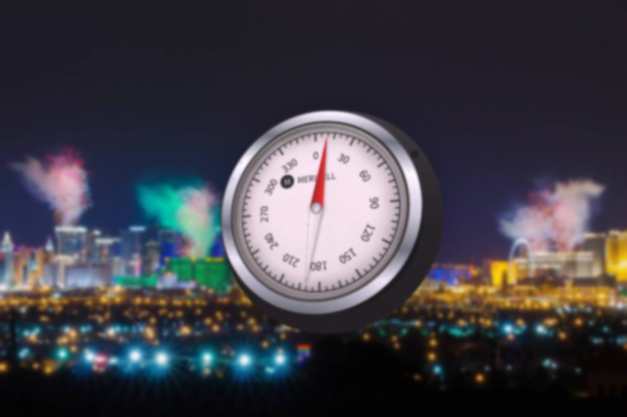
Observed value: 10
